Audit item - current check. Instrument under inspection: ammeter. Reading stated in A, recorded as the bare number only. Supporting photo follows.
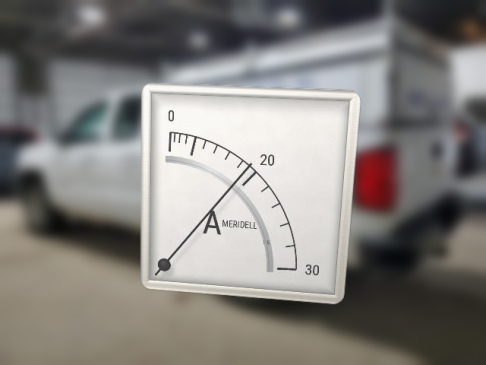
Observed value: 19
